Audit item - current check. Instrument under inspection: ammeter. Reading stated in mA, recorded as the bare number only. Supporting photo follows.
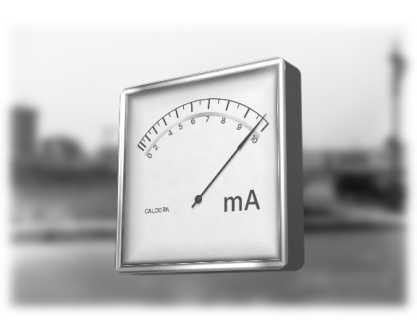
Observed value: 9.75
